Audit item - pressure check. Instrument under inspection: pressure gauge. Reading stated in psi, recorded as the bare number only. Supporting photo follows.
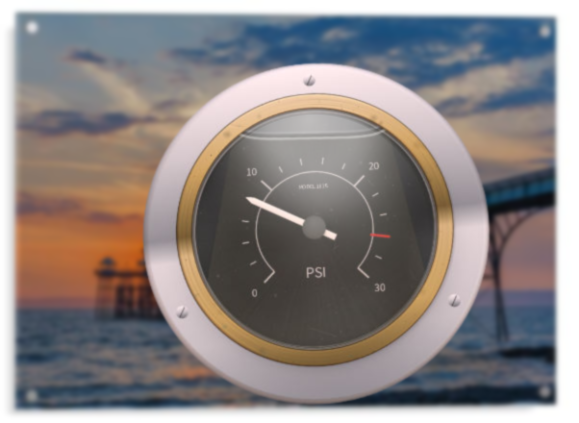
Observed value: 8
